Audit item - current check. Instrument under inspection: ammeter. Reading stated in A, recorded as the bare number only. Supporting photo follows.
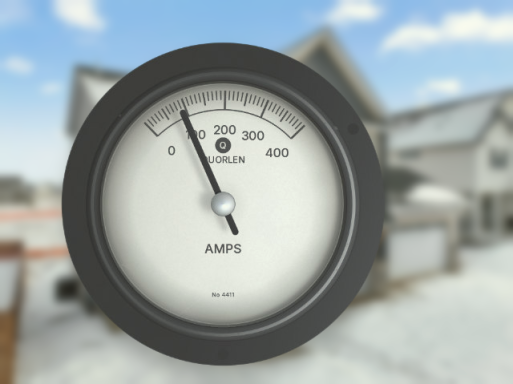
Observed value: 90
